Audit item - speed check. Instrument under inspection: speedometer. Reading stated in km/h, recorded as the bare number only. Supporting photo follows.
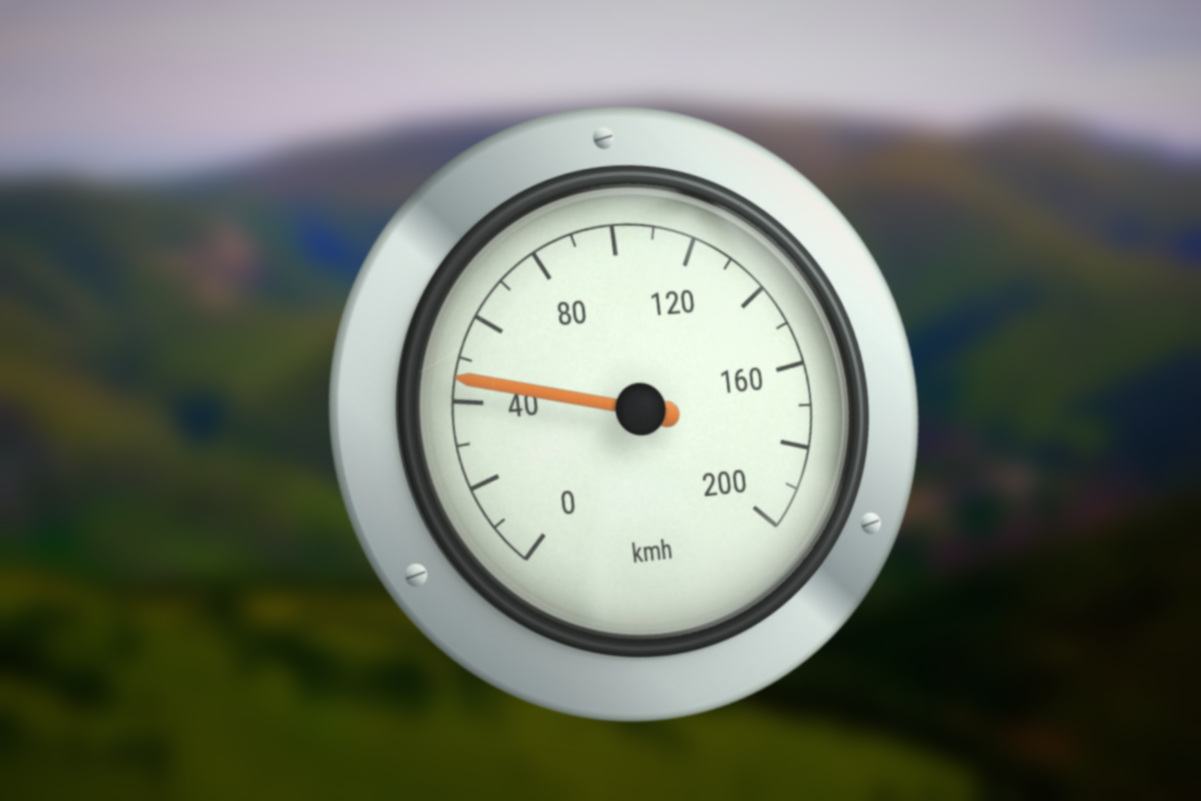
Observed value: 45
